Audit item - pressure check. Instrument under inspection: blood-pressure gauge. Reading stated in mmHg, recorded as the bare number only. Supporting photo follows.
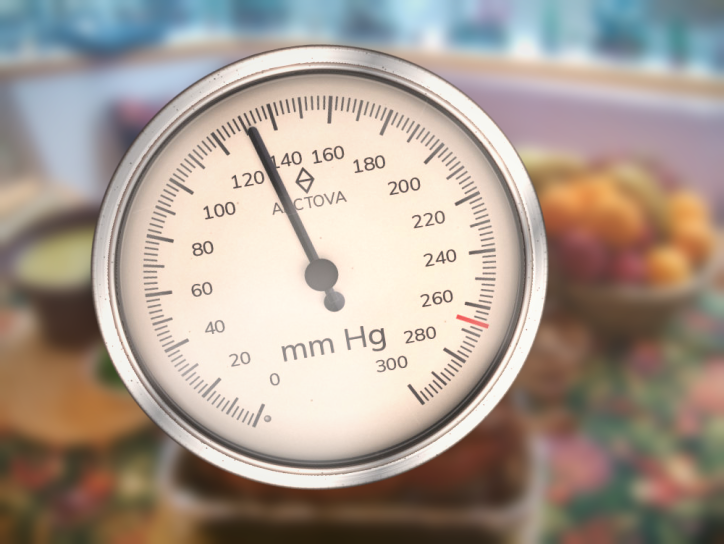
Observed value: 132
